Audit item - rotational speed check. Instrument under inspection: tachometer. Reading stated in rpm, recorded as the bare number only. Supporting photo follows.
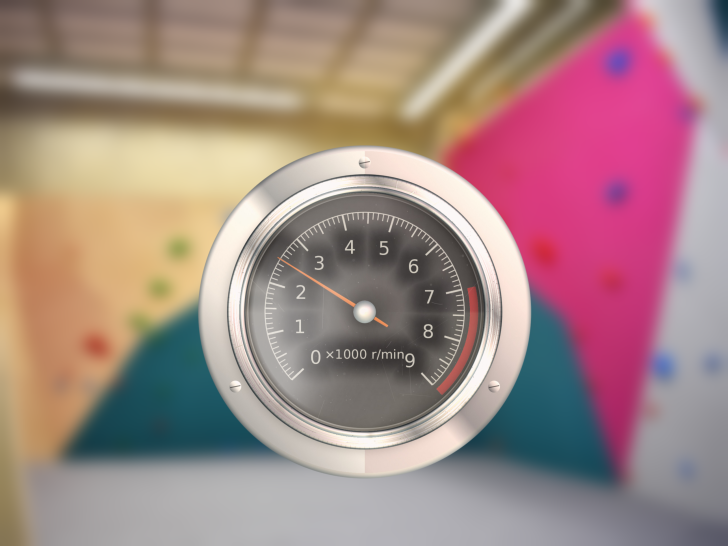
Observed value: 2500
